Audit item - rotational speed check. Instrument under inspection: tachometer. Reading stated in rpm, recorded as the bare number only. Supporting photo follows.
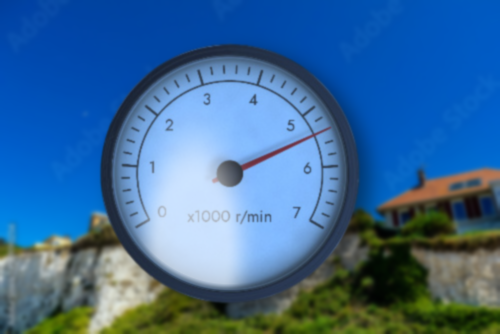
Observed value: 5400
